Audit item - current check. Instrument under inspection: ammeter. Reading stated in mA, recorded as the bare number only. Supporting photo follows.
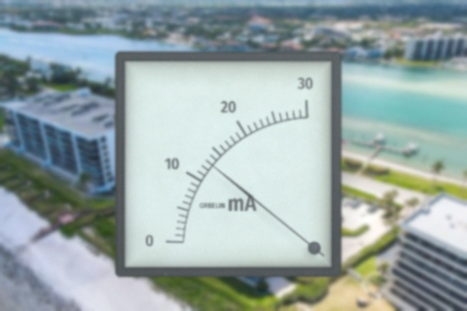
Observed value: 13
